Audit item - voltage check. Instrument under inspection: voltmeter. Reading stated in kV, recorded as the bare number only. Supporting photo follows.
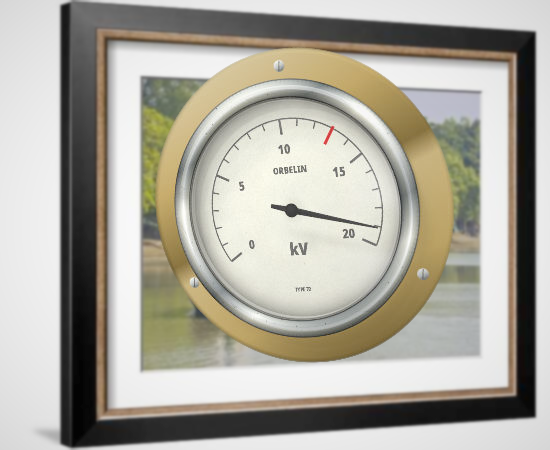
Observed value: 19
